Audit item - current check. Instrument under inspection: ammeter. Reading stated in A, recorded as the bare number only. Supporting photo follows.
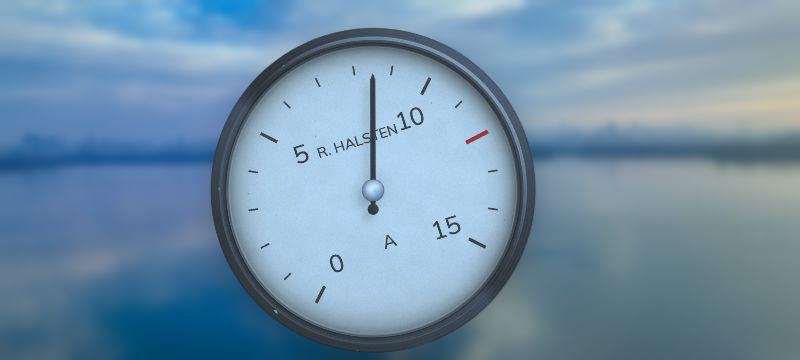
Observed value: 8.5
